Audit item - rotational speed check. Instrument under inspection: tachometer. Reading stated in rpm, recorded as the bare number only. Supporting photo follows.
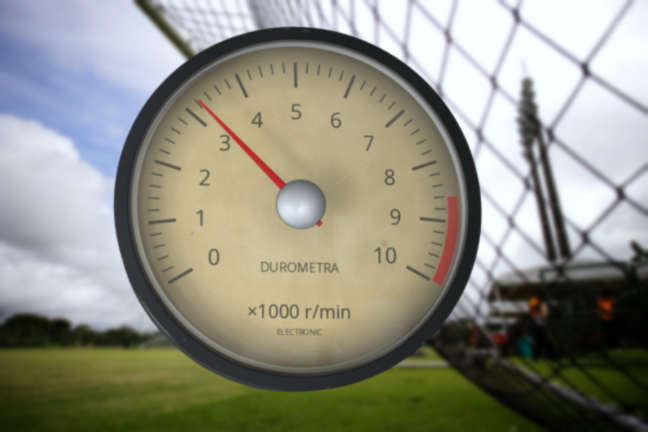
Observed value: 3200
